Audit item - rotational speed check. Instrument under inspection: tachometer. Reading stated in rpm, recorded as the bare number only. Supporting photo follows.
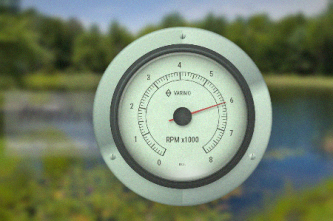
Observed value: 6000
